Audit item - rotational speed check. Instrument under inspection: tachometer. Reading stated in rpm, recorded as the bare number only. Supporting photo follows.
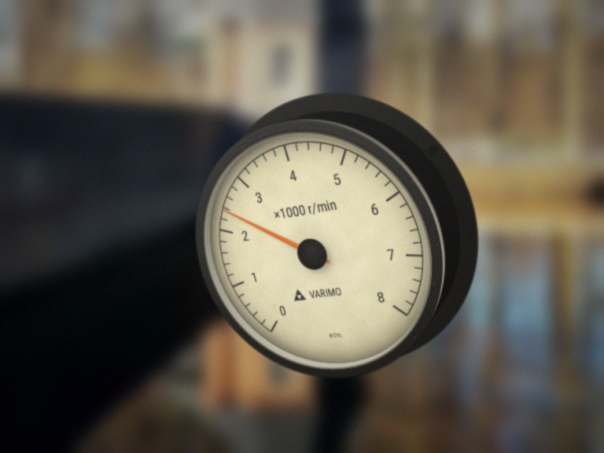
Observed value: 2400
